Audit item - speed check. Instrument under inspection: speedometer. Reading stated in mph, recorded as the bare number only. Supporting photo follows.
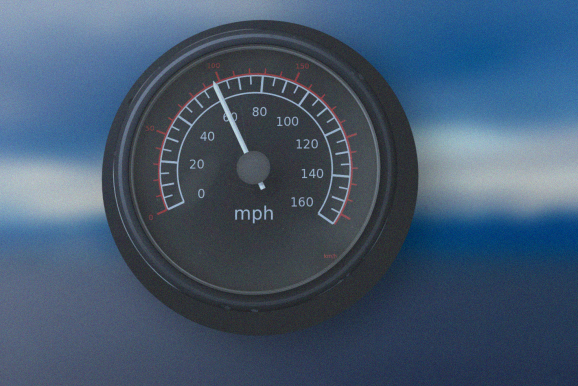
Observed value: 60
